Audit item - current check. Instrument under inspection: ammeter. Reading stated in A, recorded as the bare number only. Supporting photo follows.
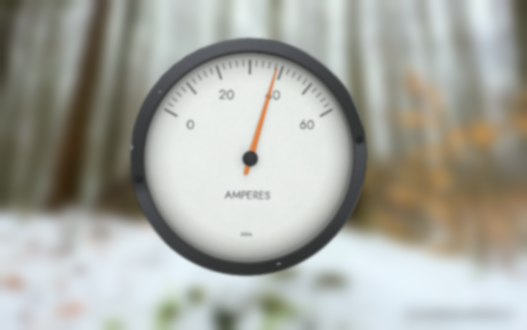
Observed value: 38
